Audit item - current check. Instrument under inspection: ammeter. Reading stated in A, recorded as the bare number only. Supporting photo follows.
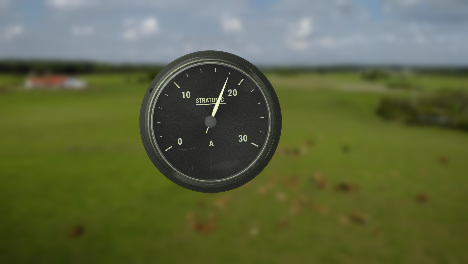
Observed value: 18
